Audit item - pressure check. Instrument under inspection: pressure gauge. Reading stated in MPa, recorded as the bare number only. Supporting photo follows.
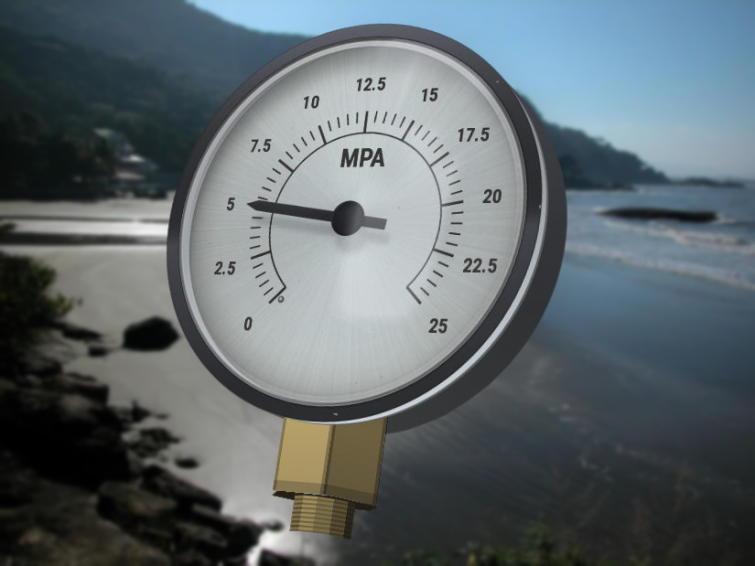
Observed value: 5
